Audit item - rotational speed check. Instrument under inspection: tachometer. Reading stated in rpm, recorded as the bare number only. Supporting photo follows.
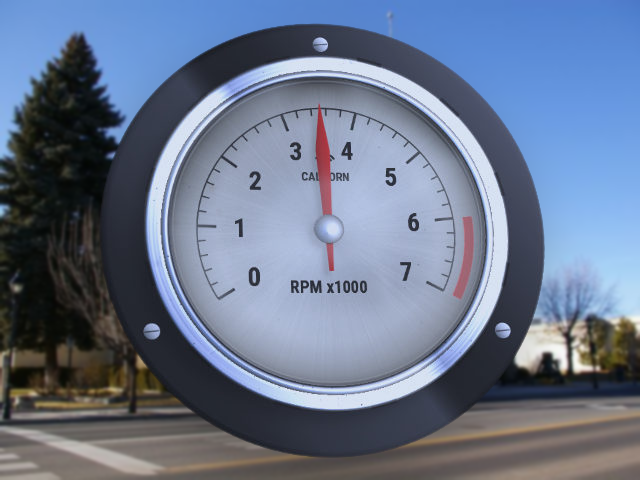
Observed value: 3500
